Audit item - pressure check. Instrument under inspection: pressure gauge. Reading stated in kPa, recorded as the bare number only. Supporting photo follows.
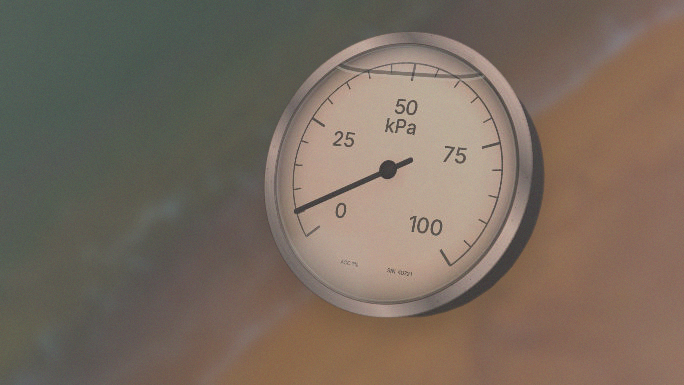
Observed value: 5
